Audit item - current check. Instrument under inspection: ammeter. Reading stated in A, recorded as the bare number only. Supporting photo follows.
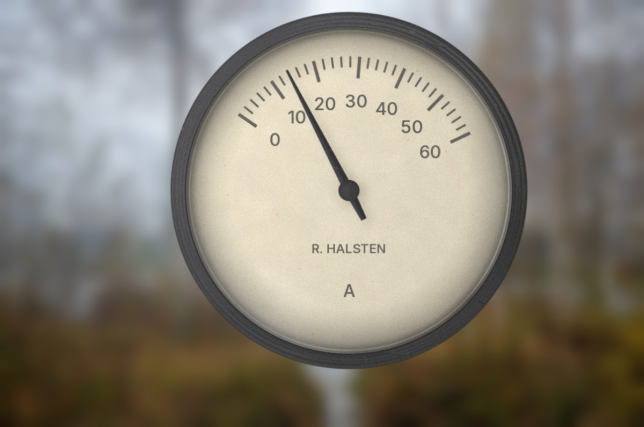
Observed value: 14
